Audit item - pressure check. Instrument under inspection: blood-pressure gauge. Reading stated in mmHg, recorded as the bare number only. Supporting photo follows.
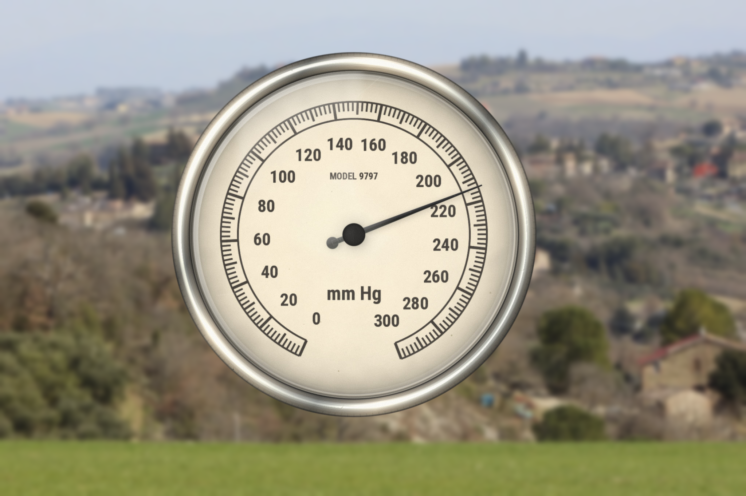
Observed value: 214
